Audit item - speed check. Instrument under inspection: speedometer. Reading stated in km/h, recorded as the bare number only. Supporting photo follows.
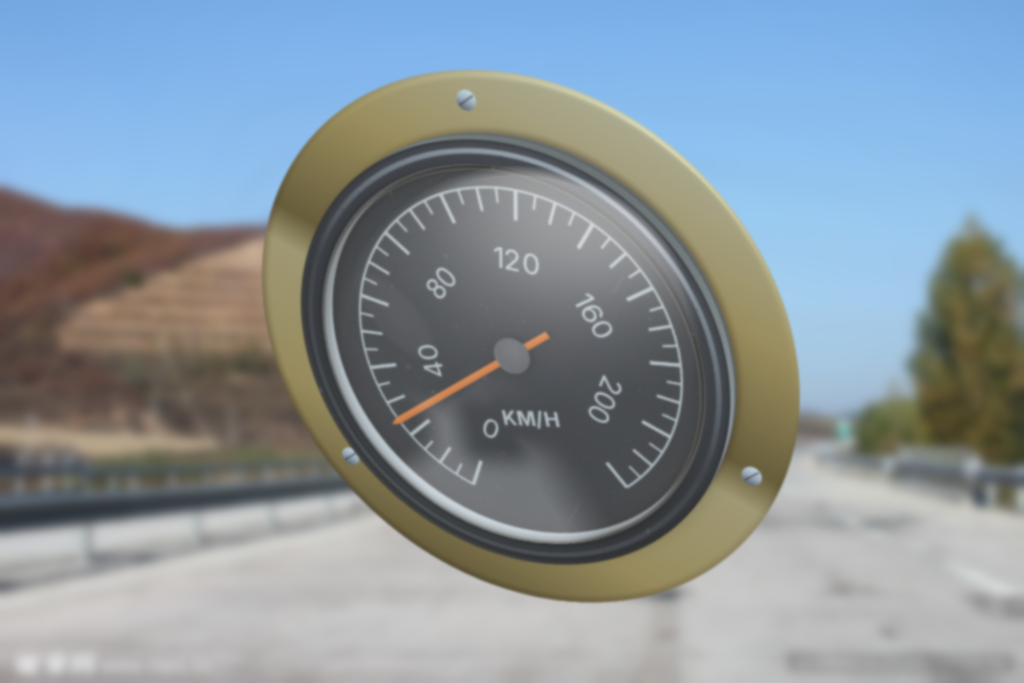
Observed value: 25
